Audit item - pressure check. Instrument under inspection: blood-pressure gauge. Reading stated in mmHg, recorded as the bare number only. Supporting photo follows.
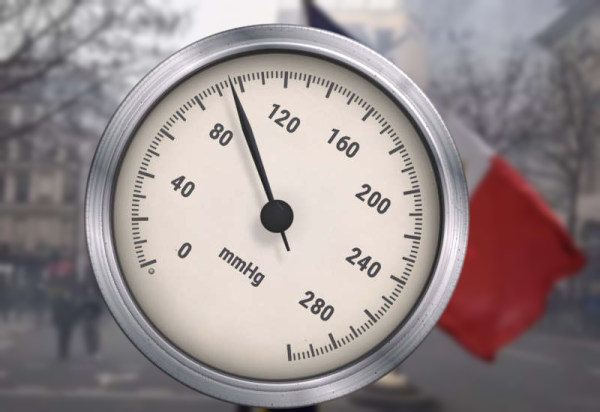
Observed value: 96
